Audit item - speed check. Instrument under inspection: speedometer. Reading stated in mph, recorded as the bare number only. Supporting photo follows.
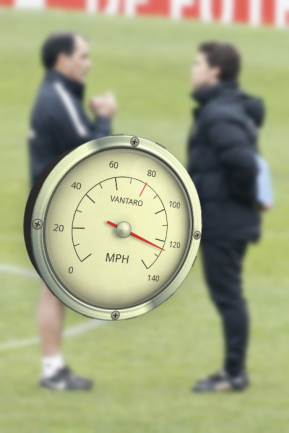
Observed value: 125
